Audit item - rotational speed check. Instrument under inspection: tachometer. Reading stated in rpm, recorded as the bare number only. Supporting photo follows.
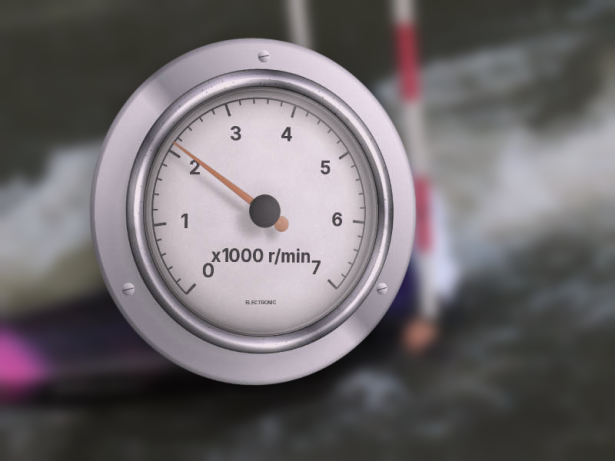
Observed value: 2100
